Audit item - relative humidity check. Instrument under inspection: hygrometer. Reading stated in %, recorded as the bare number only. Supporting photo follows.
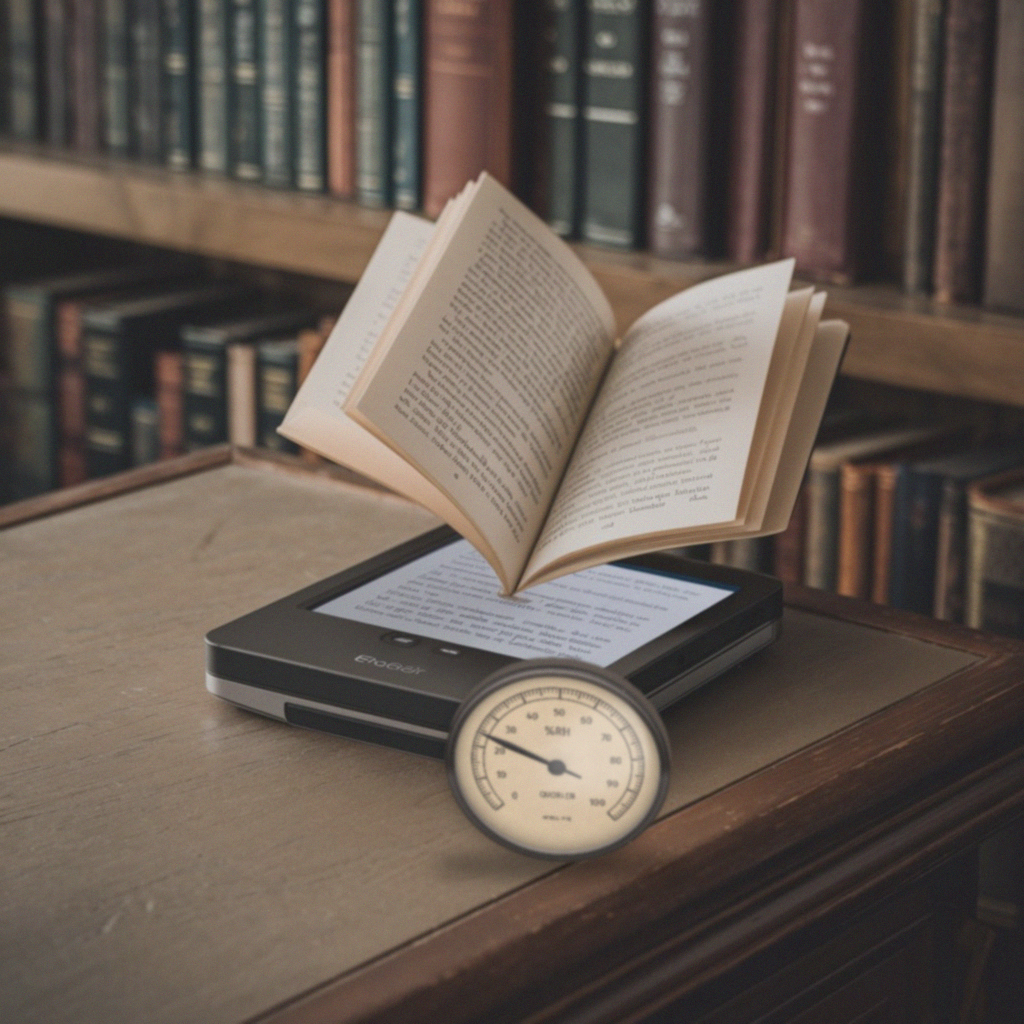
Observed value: 25
